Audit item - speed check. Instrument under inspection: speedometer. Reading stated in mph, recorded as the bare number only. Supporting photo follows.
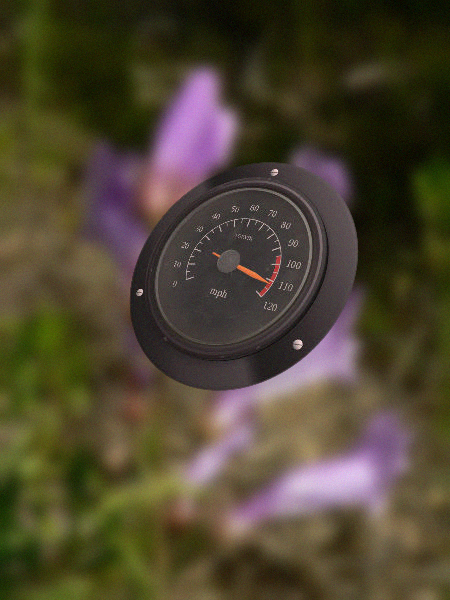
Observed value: 112.5
